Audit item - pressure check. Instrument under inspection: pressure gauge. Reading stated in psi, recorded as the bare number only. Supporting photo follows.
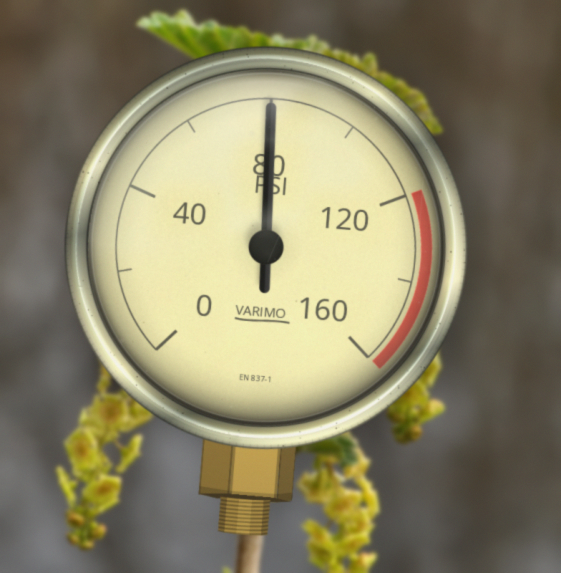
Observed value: 80
